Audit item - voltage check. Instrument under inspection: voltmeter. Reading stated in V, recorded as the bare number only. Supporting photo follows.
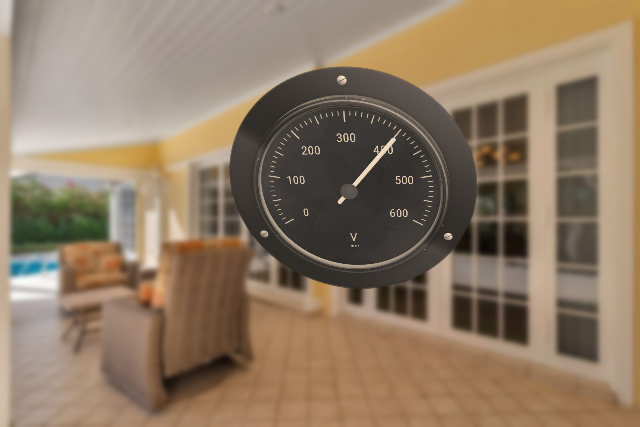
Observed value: 400
